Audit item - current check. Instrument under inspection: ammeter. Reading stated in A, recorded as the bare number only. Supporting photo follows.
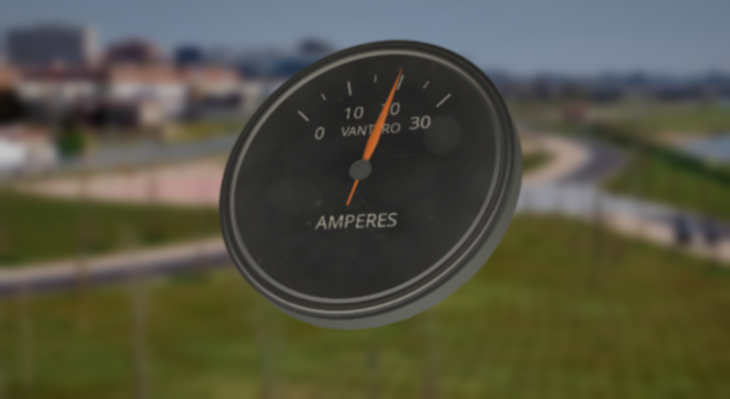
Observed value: 20
